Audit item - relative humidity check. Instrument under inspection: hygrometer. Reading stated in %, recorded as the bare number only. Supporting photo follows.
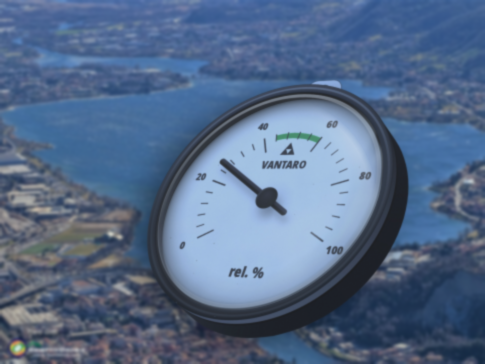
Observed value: 26
